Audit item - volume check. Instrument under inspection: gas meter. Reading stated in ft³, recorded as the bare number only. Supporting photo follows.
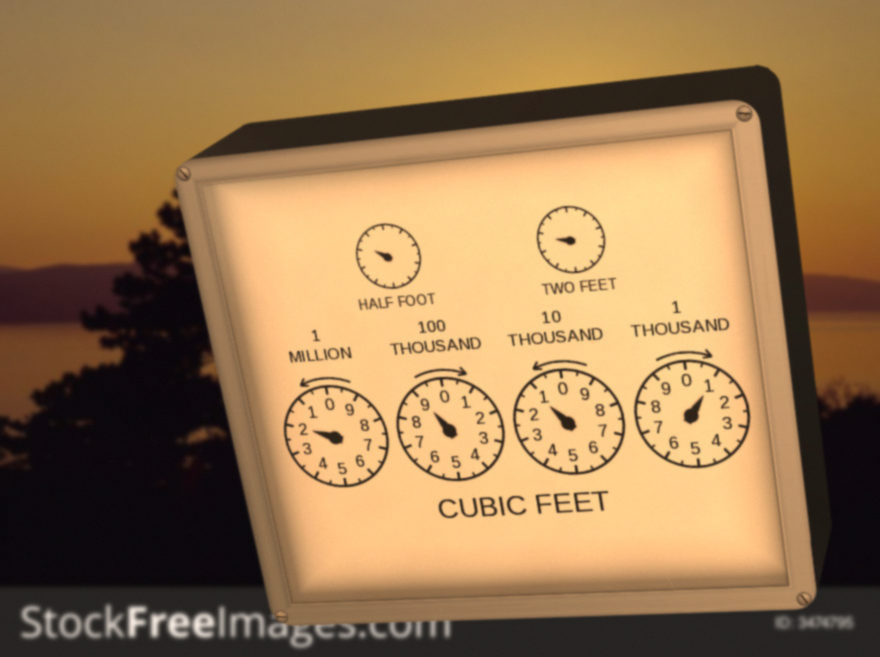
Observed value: 191100
